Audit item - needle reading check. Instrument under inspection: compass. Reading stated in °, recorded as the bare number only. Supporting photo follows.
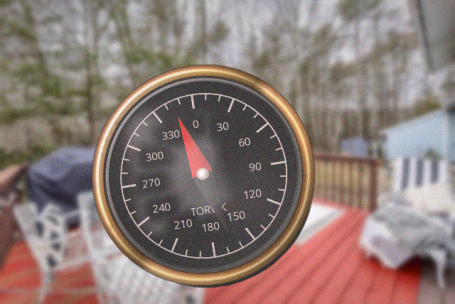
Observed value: 345
